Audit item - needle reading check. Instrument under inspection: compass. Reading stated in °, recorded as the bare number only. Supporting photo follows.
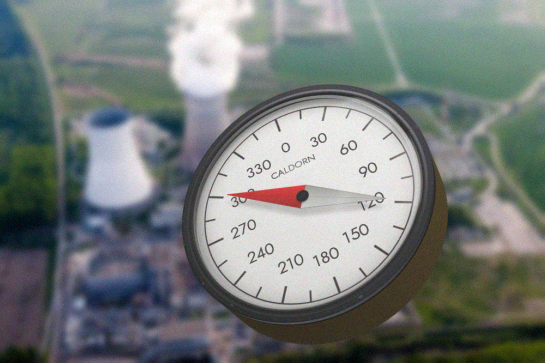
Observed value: 300
